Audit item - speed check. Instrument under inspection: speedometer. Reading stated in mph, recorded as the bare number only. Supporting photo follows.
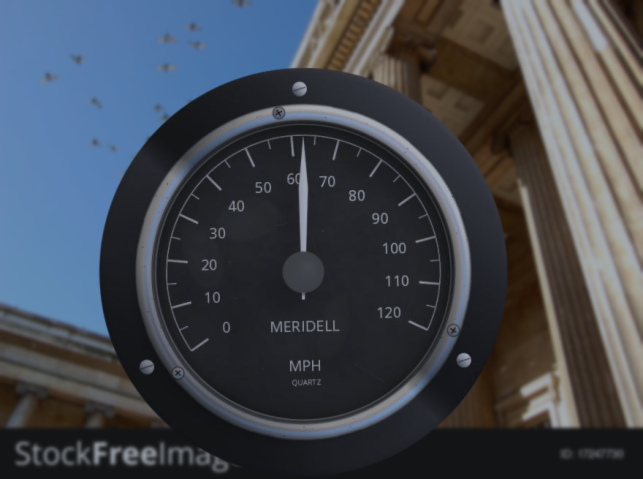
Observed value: 62.5
